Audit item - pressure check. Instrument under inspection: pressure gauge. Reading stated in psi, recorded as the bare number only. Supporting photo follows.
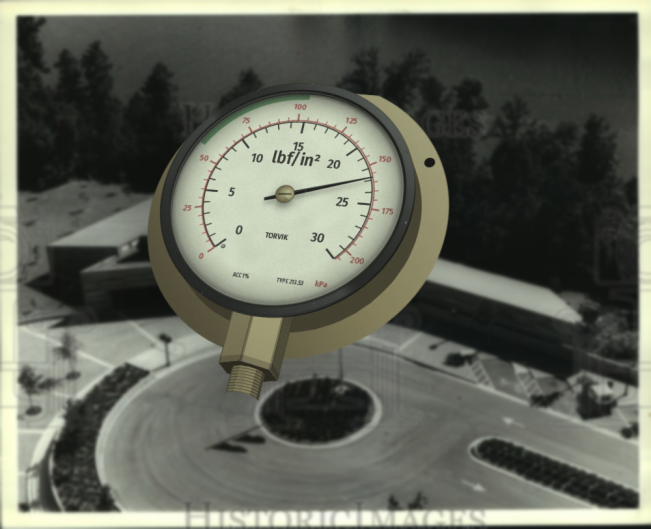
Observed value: 23
